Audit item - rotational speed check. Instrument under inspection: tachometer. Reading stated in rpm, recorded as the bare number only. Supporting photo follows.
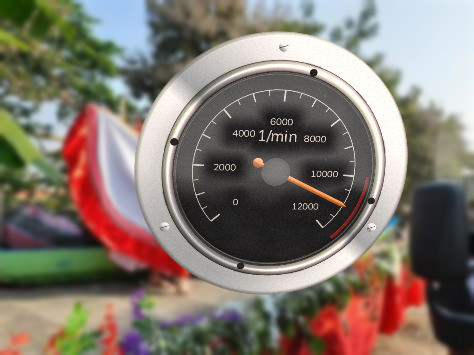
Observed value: 11000
